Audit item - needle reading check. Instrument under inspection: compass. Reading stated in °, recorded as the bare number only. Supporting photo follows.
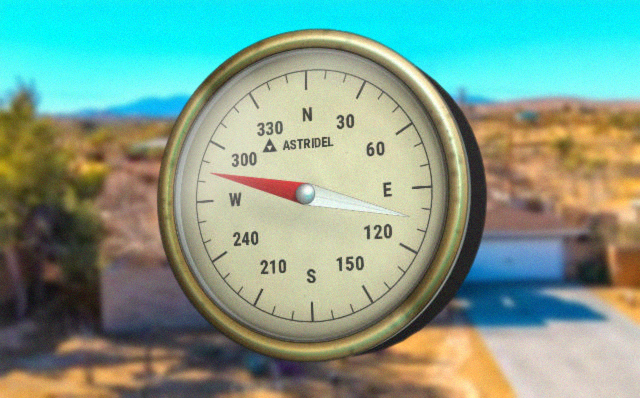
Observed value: 285
